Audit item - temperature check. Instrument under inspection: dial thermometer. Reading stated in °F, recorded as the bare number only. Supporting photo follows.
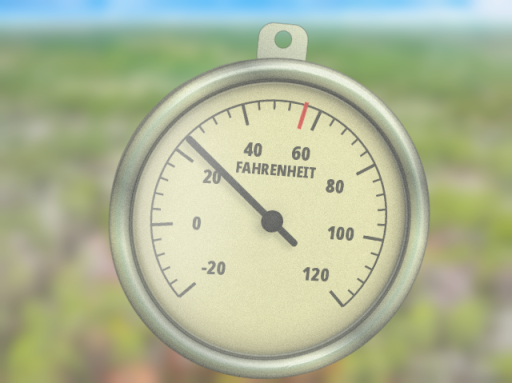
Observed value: 24
